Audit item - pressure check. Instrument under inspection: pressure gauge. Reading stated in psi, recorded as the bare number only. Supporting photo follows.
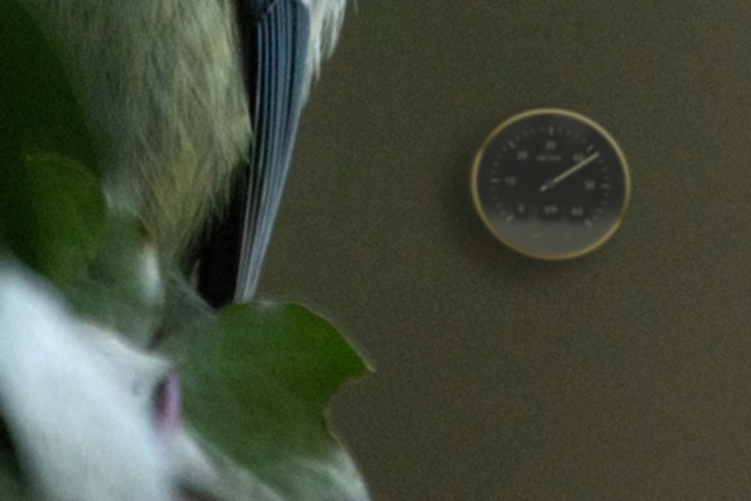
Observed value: 42
